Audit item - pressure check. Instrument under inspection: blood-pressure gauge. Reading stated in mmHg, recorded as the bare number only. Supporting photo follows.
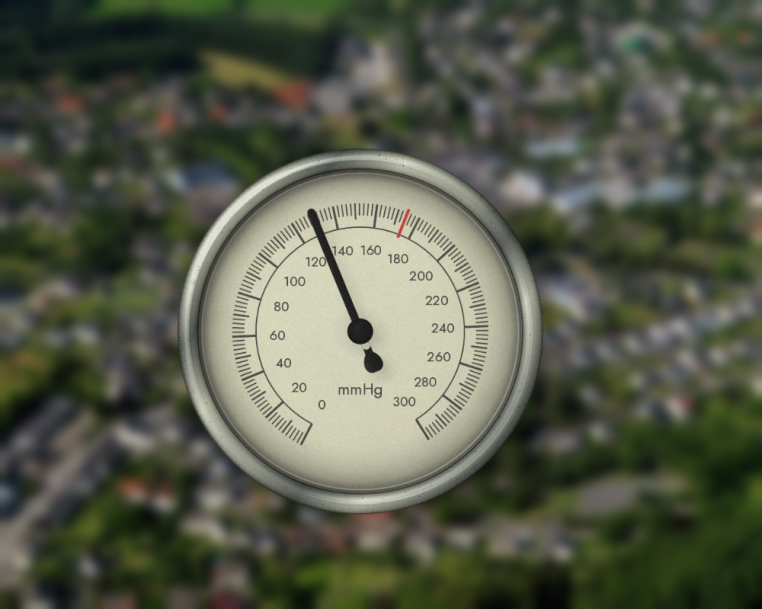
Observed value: 130
